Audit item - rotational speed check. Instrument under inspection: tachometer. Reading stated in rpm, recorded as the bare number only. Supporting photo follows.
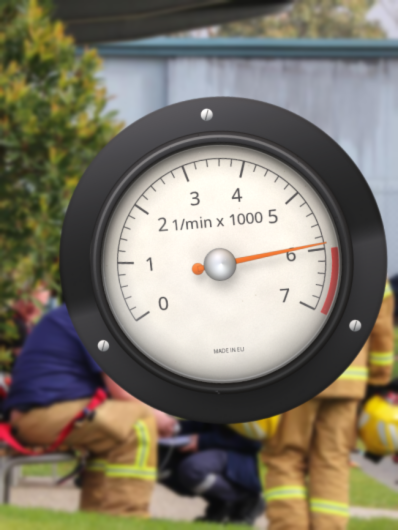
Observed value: 5900
